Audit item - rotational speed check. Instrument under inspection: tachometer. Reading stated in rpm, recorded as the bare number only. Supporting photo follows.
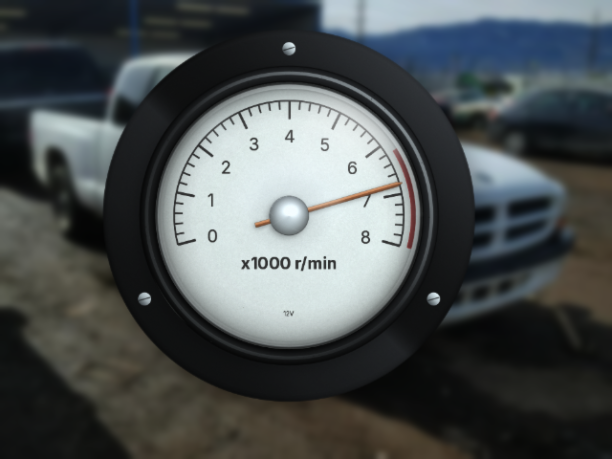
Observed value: 6800
